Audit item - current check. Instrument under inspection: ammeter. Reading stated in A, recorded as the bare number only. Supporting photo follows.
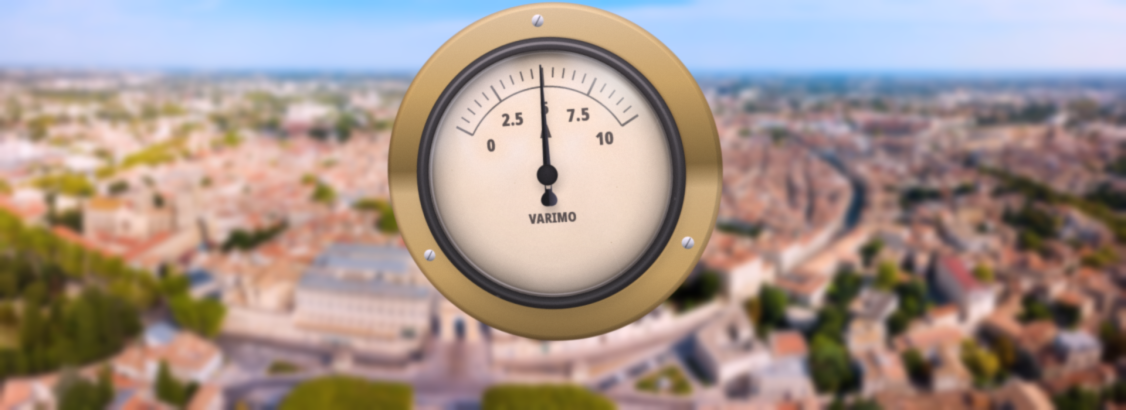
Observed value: 5
